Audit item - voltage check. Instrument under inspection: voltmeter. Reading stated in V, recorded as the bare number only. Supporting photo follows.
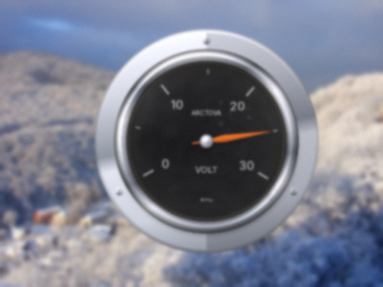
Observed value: 25
